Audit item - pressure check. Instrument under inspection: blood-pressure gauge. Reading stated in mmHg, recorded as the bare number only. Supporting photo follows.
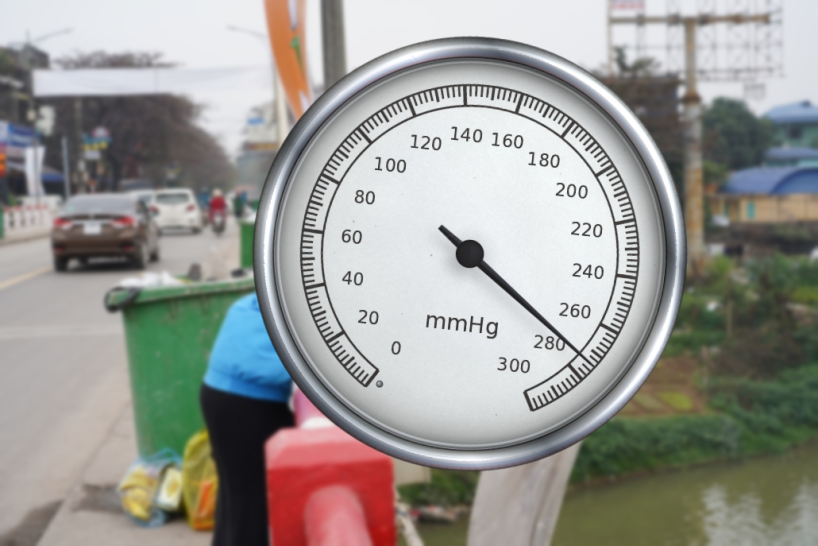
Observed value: 274
